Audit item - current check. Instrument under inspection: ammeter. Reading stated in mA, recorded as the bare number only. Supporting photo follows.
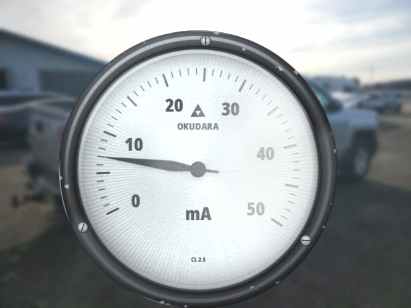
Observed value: 7
